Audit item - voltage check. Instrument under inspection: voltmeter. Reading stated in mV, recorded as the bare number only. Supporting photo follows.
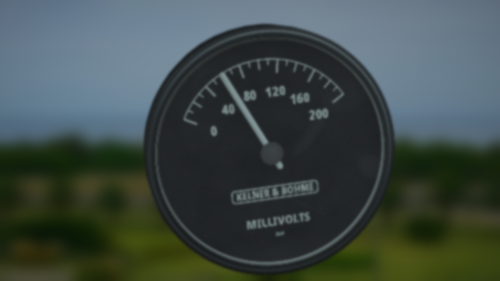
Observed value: 60
